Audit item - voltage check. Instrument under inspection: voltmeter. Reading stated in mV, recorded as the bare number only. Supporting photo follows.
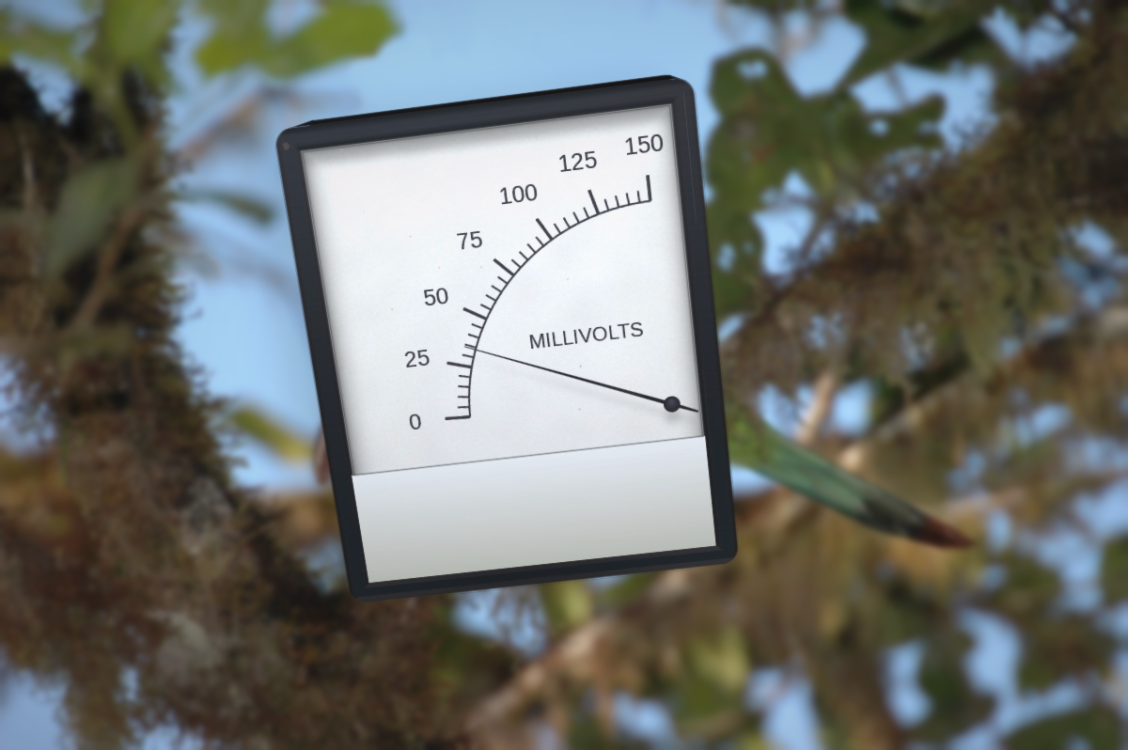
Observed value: 35
